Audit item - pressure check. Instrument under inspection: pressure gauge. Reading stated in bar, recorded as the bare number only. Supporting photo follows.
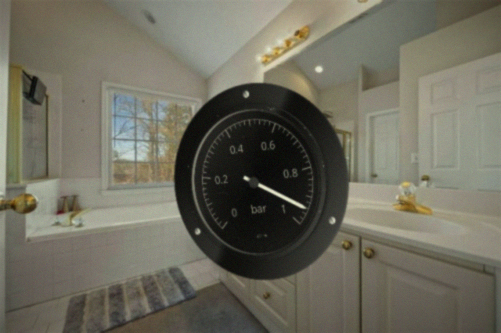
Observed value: 0.94
